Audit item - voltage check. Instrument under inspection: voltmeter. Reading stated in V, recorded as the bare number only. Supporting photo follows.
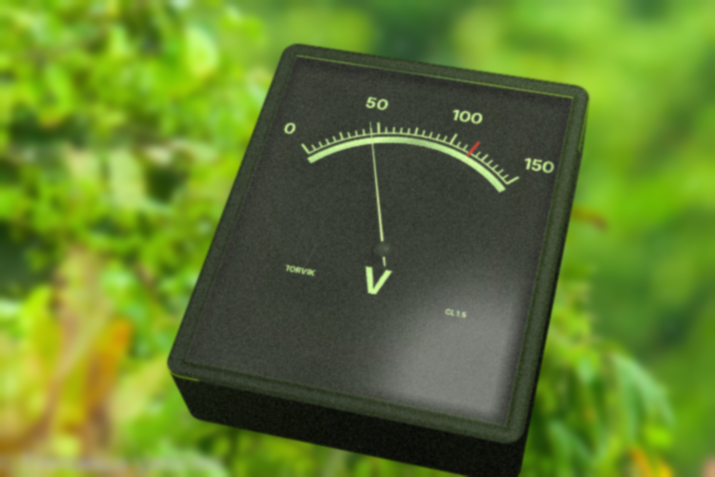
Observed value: 45
